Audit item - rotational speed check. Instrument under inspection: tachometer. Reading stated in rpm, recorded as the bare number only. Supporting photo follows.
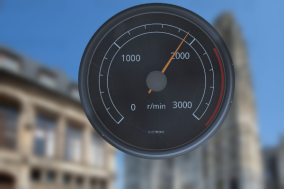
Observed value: 1900
